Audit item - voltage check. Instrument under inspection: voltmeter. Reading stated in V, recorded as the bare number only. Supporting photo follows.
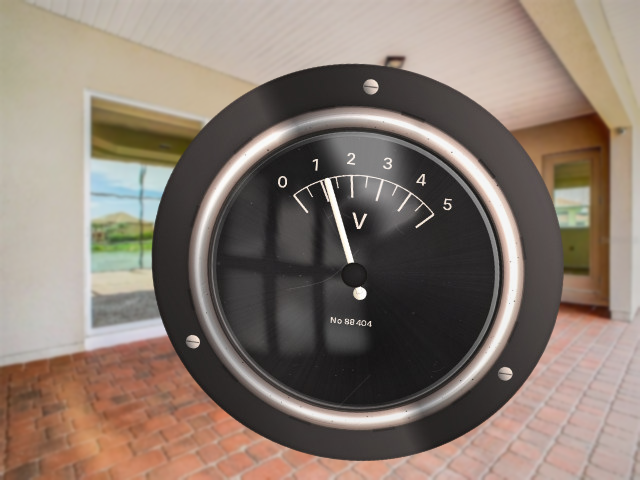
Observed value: 1.25
